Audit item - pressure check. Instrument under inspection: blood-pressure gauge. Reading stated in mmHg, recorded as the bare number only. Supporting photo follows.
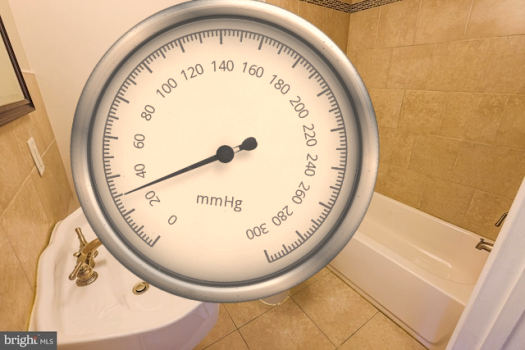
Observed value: 30
